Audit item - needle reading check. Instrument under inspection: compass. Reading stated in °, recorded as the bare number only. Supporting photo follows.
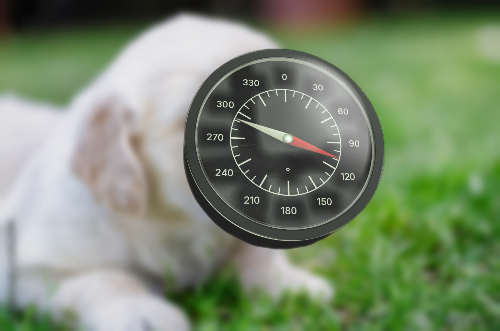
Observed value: 110
